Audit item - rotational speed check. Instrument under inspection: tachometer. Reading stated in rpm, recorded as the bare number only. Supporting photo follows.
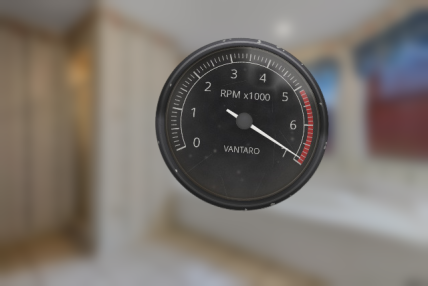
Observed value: 6900
